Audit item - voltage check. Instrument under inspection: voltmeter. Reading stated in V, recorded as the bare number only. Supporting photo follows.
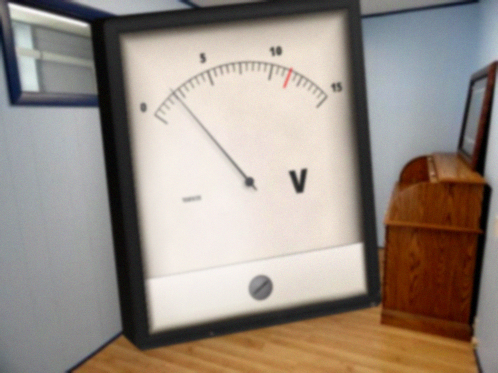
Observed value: 2
